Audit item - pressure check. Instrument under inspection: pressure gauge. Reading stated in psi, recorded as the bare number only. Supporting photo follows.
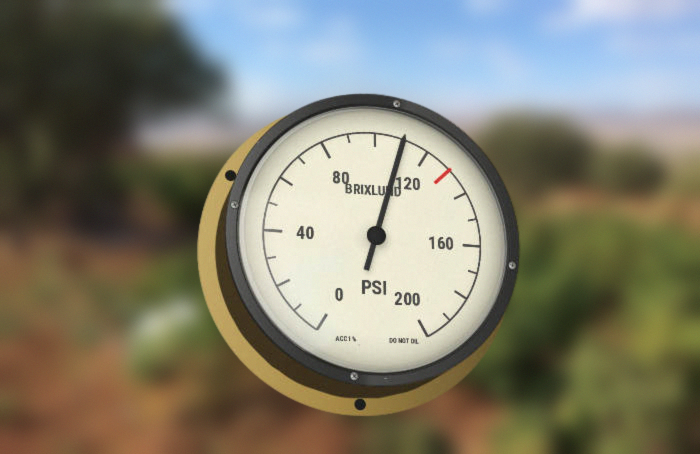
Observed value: 110
